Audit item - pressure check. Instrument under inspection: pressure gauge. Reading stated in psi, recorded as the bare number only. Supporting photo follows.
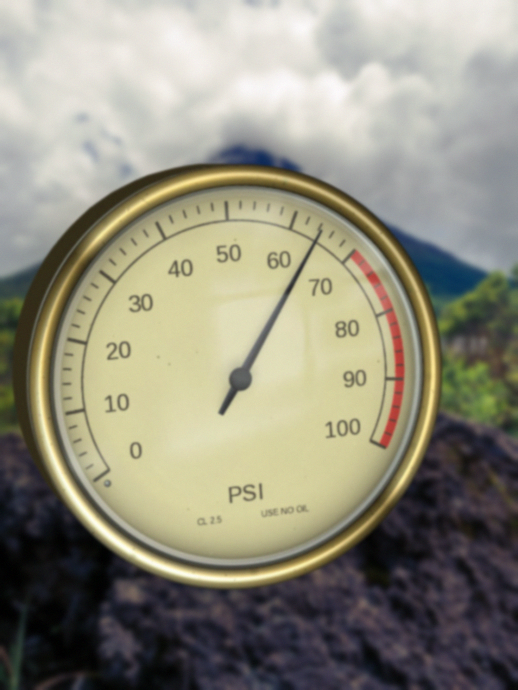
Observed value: 64
